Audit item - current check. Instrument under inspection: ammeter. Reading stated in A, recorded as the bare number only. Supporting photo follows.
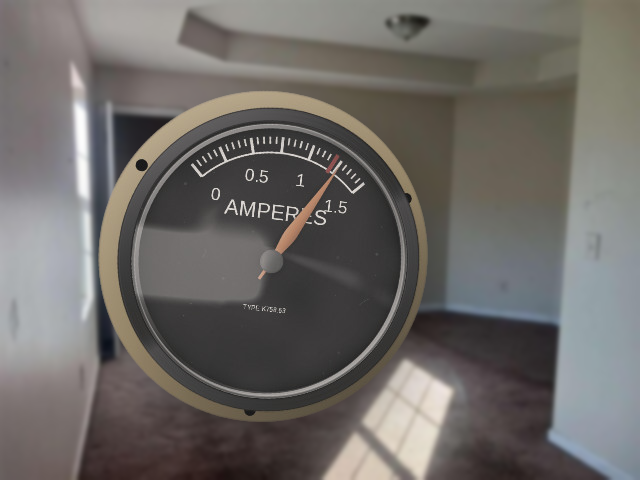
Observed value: 1.25
